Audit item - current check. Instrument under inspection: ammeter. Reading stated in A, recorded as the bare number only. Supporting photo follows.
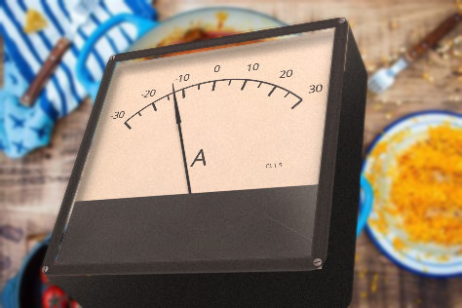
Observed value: -12.5
